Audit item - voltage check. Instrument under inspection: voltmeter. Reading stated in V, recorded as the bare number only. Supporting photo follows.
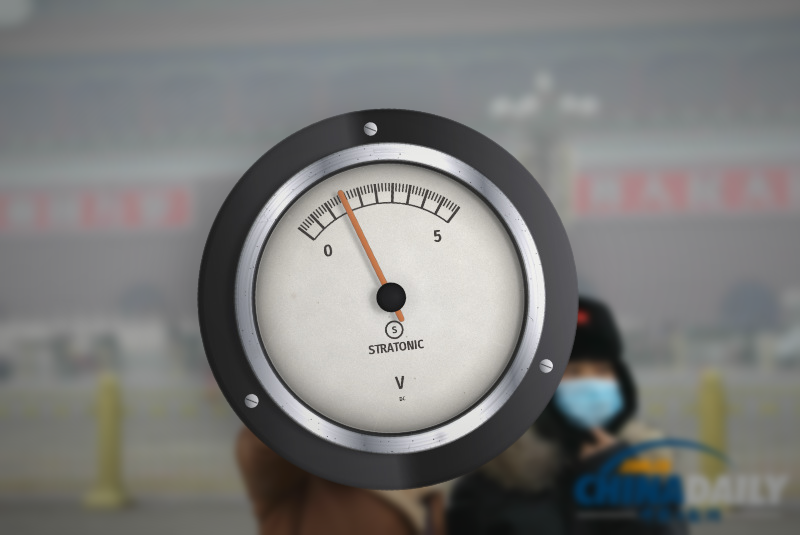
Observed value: 1.5
